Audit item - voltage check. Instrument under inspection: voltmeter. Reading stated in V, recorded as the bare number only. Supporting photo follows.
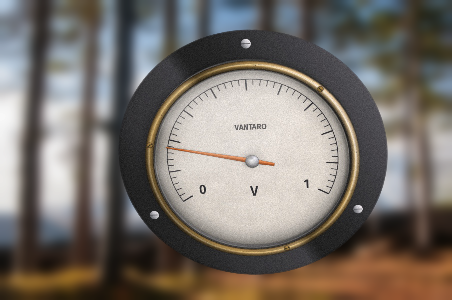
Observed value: 0.18
